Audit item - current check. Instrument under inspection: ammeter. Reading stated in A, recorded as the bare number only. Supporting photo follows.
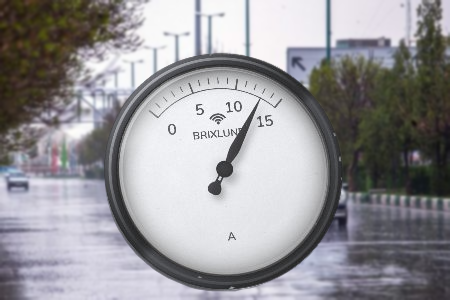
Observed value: 13
